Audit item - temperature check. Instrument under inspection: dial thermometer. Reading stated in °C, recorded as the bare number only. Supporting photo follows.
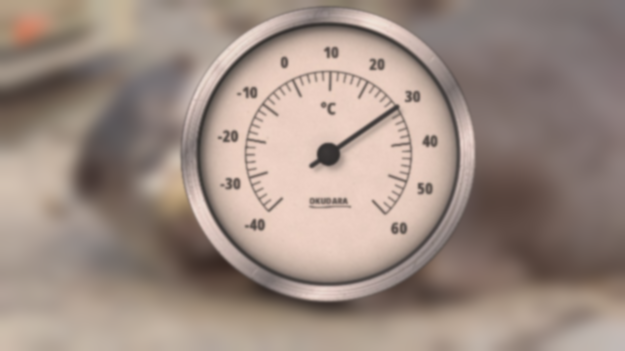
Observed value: 30
